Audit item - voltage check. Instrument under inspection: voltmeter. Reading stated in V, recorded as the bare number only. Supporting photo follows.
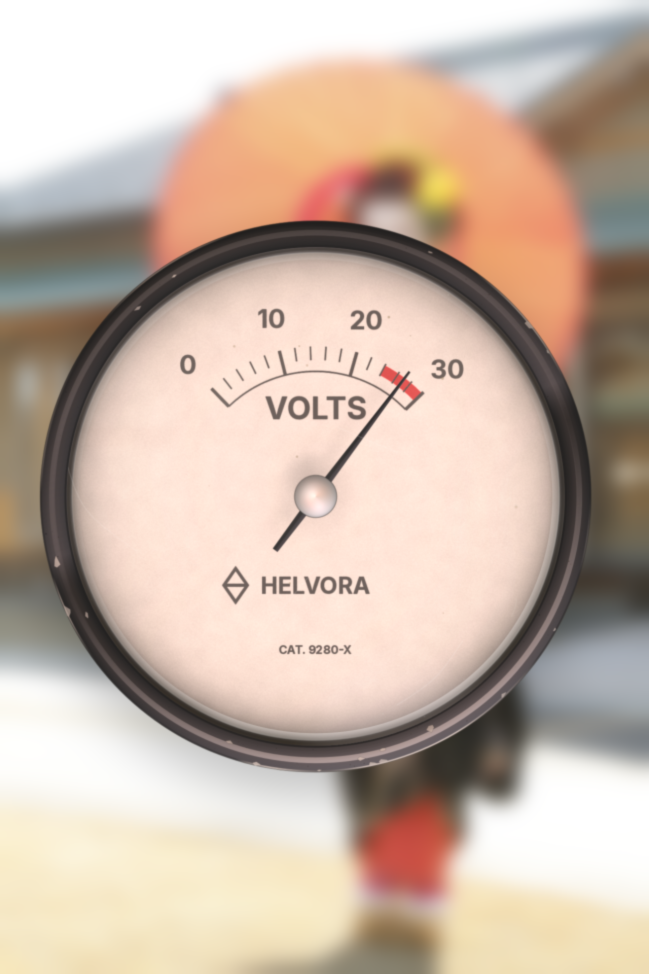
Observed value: 27
